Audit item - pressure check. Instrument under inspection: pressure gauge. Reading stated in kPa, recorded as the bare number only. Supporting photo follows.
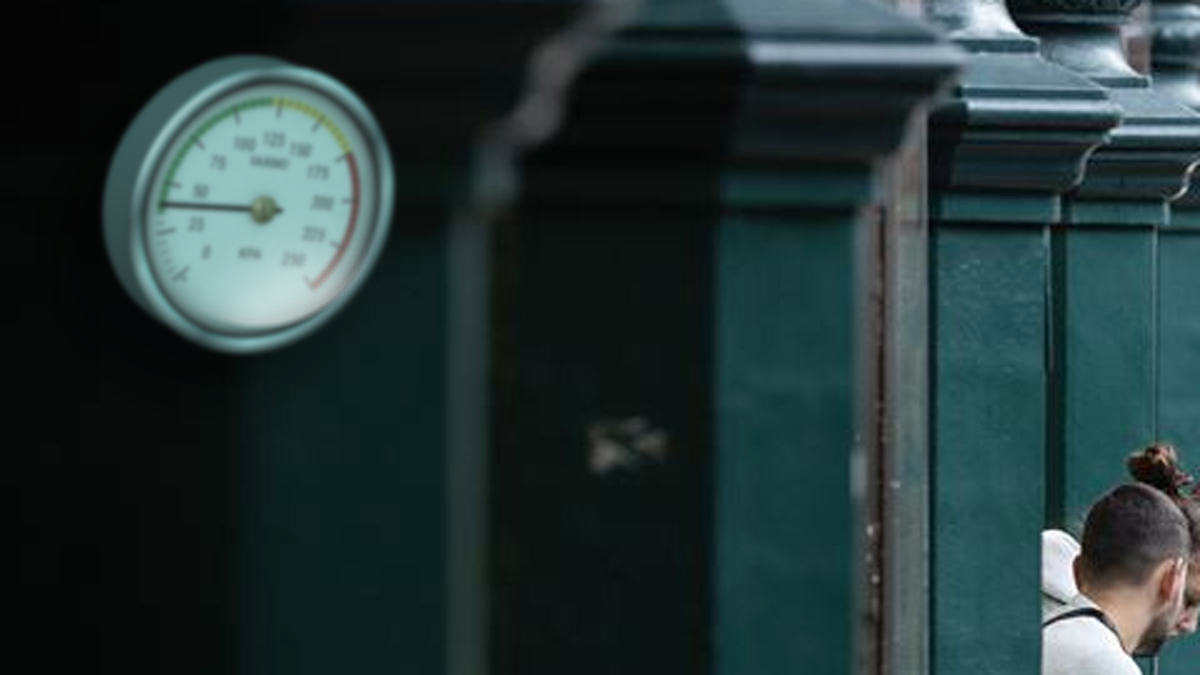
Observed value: 40
